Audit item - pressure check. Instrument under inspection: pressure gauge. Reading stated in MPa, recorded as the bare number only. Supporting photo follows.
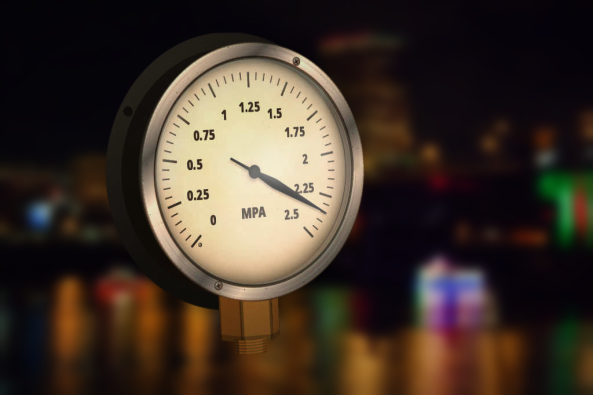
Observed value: 2.35
